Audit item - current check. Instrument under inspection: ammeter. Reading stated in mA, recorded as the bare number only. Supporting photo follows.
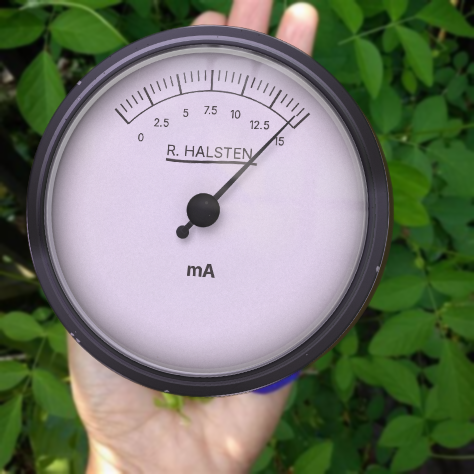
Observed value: 14.5
